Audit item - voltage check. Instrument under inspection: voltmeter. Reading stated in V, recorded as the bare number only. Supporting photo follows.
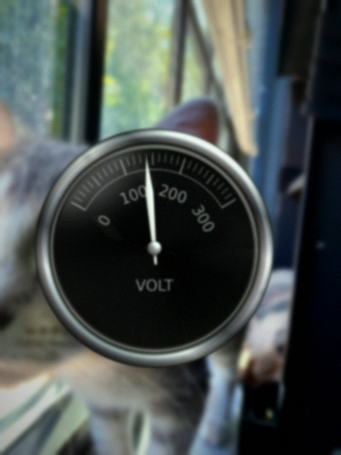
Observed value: 140
